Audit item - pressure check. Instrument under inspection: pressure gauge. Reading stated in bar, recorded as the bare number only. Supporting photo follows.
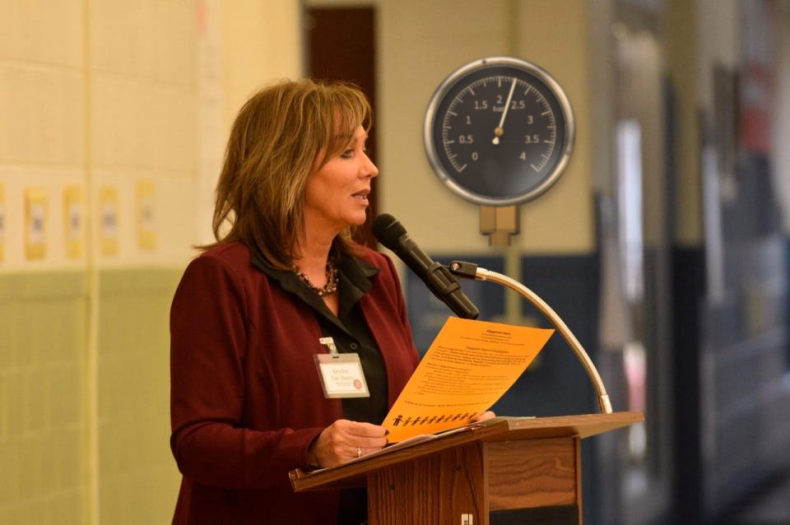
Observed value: 2.25
